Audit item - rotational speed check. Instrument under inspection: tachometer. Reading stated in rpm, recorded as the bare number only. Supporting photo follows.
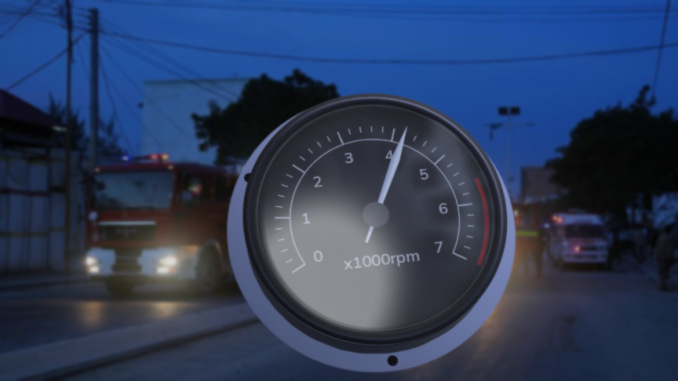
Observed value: 4200
